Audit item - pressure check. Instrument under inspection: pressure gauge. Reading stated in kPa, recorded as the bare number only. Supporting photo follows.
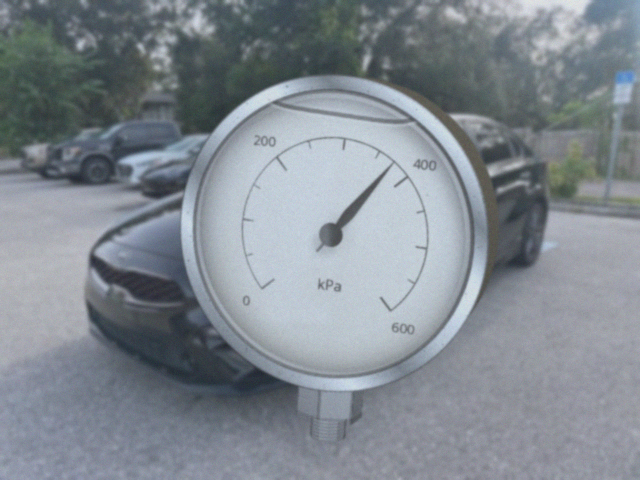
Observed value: 375
